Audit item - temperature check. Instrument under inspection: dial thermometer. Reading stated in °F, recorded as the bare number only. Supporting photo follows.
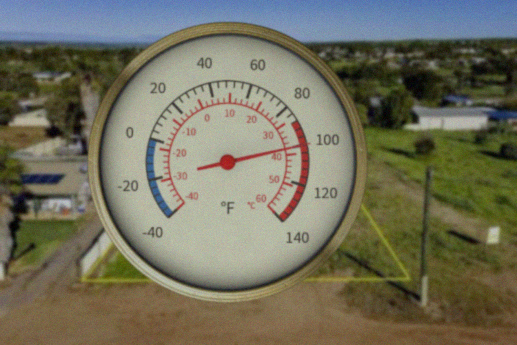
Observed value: 100
